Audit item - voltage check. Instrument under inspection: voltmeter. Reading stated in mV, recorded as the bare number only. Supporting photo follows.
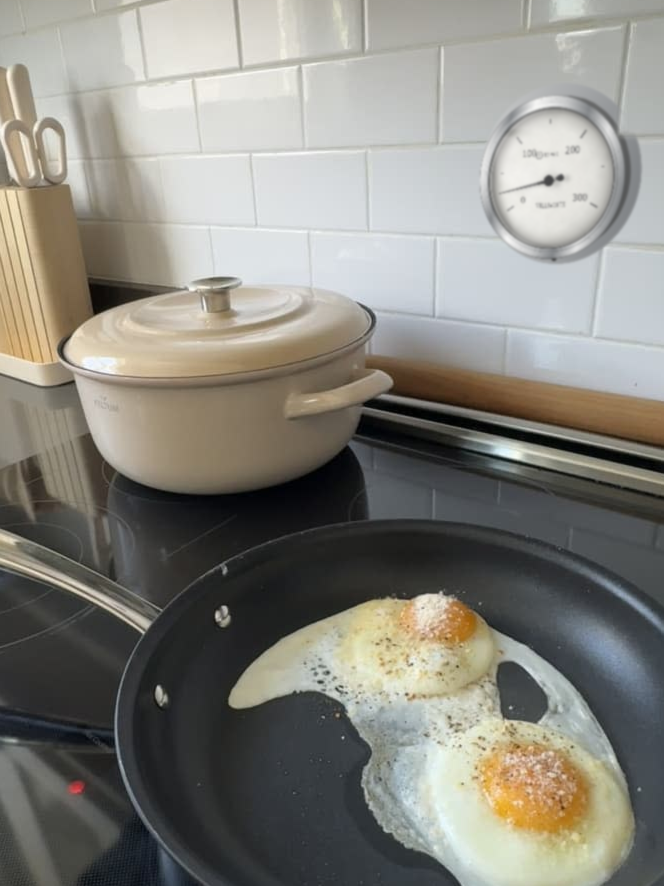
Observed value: 25
